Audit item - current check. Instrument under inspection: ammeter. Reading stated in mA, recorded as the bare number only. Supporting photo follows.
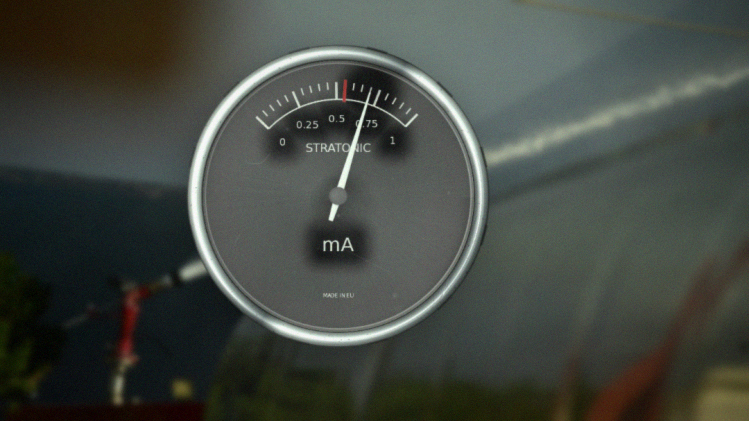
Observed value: 0.7
